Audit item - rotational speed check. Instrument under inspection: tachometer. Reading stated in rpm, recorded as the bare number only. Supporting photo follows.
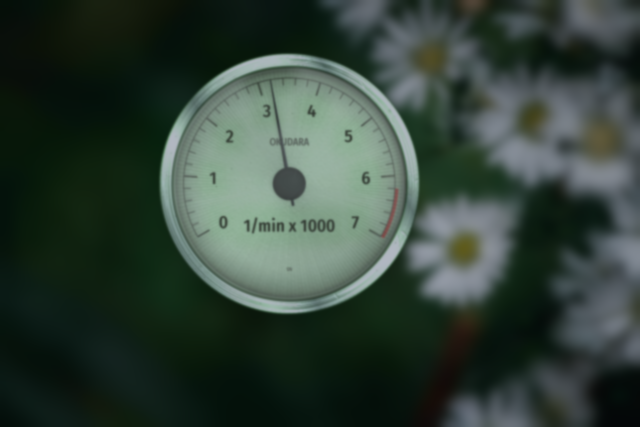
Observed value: 3200
